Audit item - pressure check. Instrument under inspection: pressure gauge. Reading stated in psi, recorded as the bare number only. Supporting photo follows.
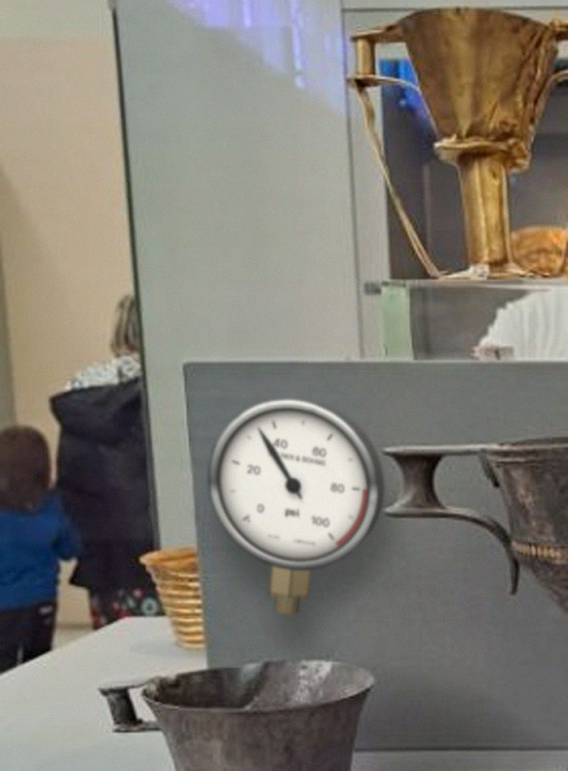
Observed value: 35
